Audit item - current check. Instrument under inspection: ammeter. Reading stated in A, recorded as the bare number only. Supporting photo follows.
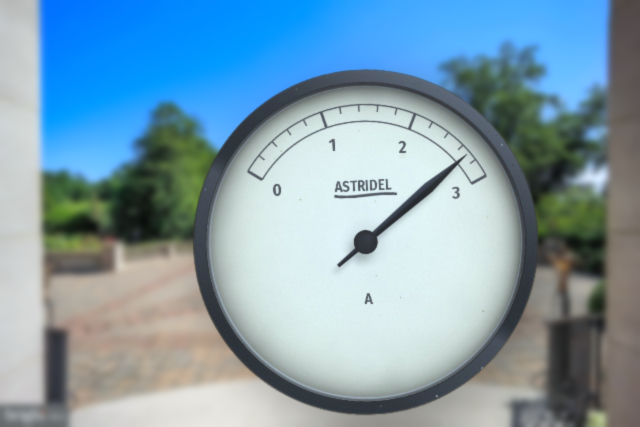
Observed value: 2.7
